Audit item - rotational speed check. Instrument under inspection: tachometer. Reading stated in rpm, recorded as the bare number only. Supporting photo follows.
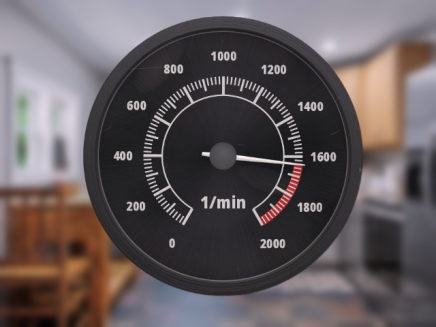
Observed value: 1640
